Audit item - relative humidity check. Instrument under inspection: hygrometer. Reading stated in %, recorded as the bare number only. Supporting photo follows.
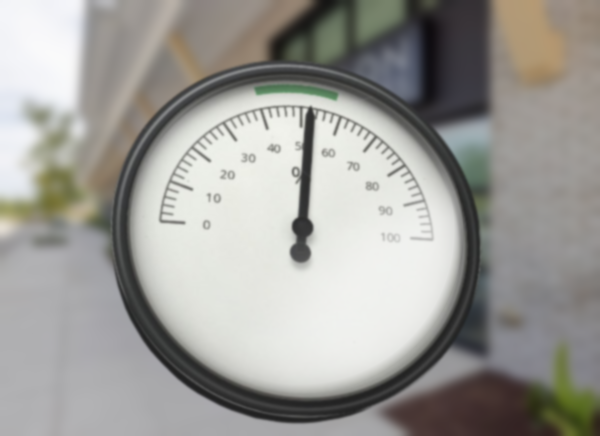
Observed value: 52
